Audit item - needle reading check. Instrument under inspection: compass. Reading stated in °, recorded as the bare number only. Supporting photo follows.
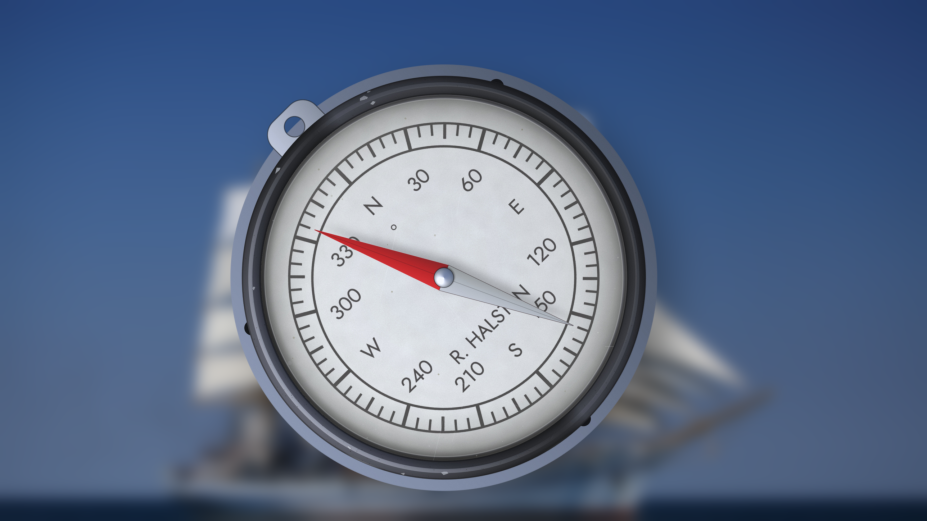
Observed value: 335
